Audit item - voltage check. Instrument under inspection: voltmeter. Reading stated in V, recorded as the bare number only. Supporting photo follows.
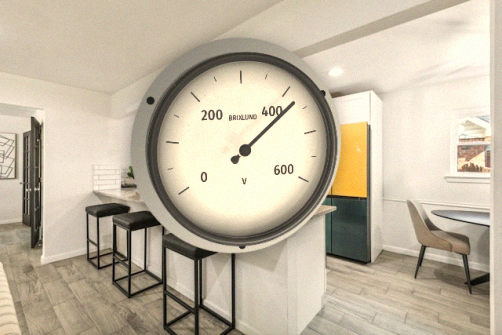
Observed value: 425
